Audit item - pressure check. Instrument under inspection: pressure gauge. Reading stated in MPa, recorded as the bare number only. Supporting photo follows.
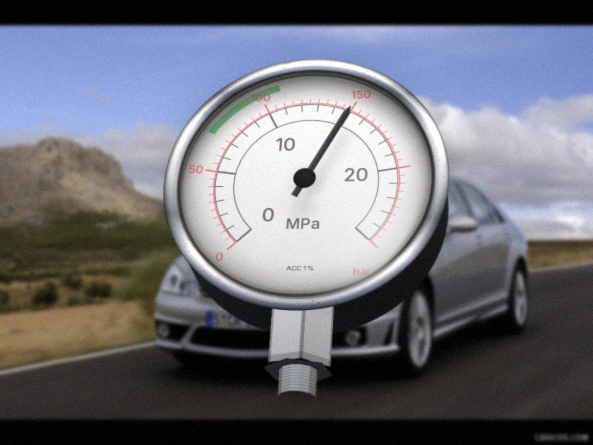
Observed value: 15
